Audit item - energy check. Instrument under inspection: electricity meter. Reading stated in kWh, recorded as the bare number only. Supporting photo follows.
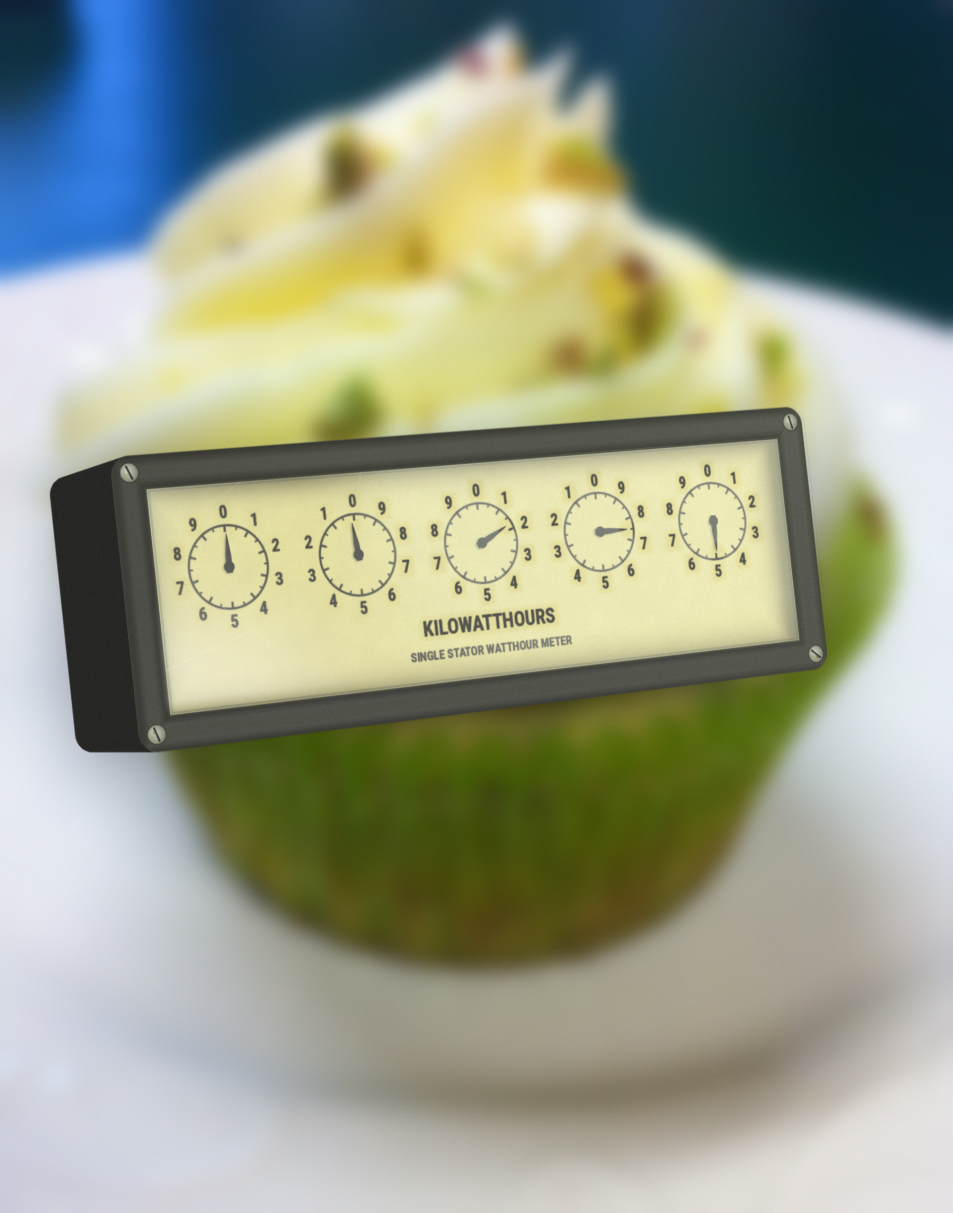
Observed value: 175
